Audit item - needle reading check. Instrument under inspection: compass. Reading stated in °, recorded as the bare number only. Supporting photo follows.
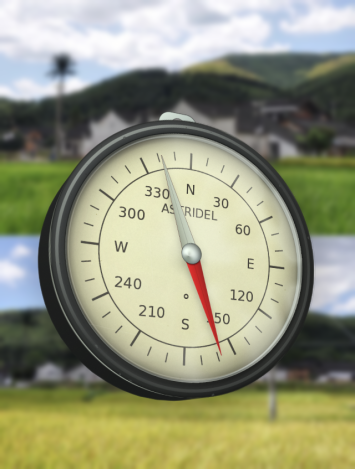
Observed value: 160
